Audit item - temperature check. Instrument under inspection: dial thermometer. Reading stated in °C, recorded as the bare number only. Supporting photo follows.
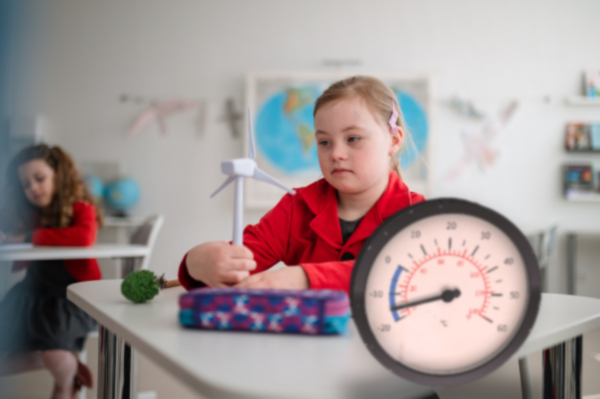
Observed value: -15
